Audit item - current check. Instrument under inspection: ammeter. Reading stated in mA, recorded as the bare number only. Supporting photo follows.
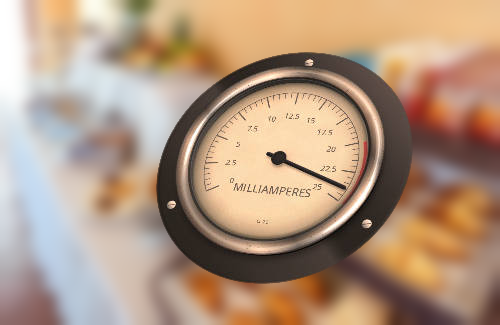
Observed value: 24
